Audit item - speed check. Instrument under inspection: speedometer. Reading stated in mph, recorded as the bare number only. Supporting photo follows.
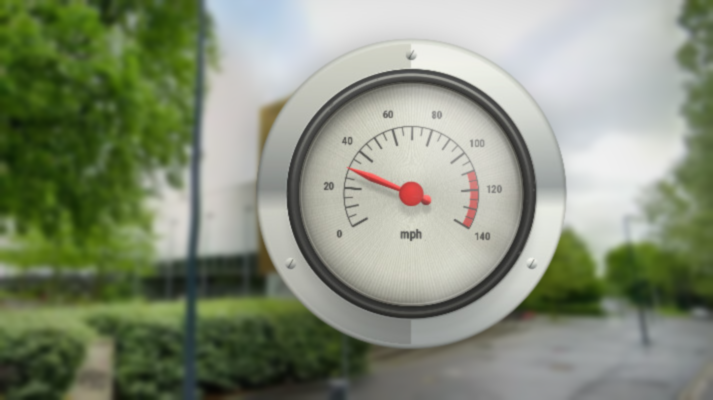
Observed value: 30
